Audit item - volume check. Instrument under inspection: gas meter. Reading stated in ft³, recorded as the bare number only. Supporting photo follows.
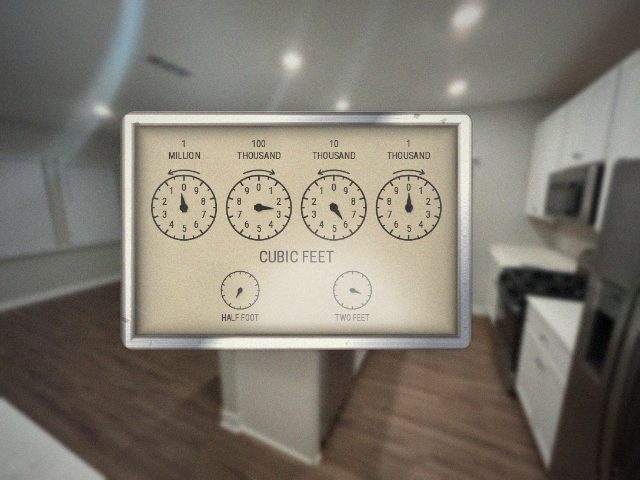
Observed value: 26000
